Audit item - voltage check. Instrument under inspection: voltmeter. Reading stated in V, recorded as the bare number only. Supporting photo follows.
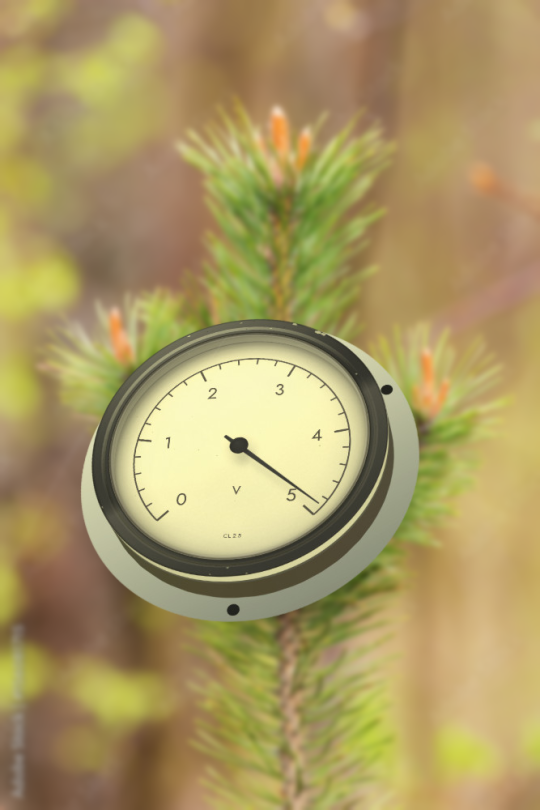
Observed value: 4.9
